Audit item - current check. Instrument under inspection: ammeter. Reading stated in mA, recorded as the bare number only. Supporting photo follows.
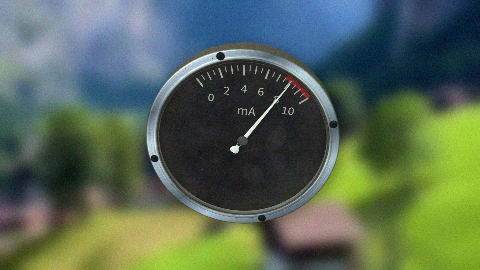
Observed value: 8
